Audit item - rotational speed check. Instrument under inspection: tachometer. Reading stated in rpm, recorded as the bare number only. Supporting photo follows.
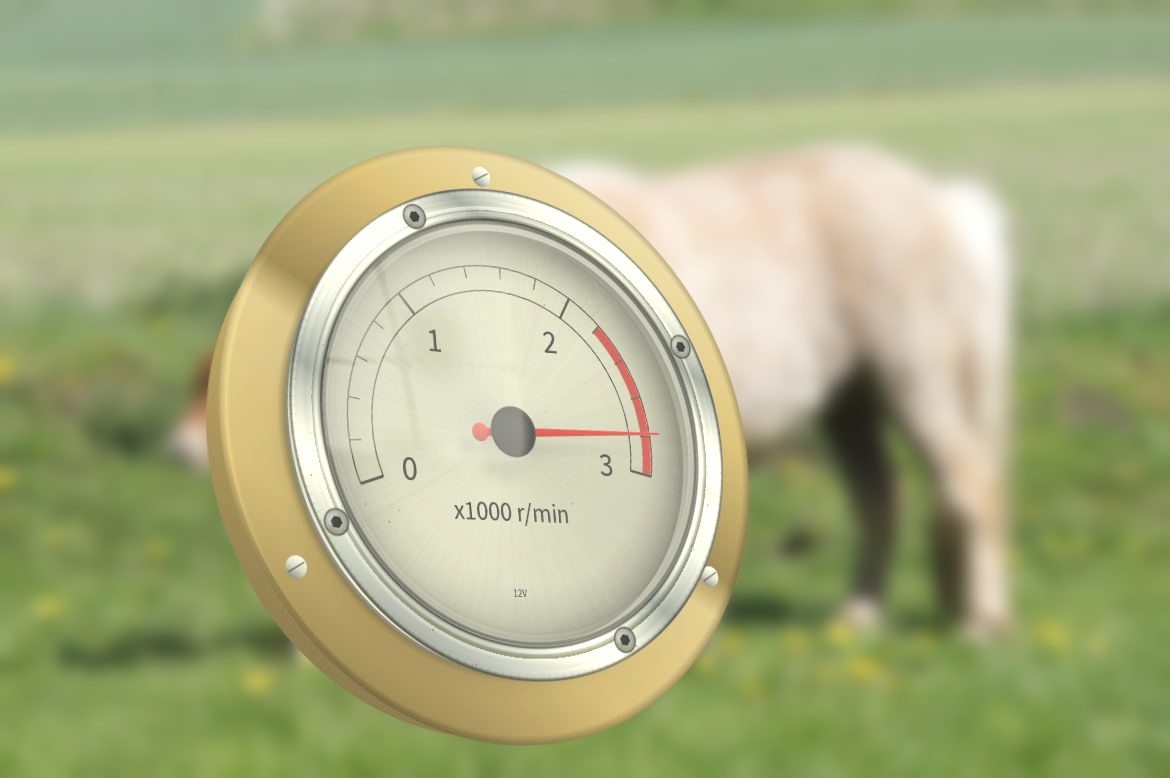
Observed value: 2800
